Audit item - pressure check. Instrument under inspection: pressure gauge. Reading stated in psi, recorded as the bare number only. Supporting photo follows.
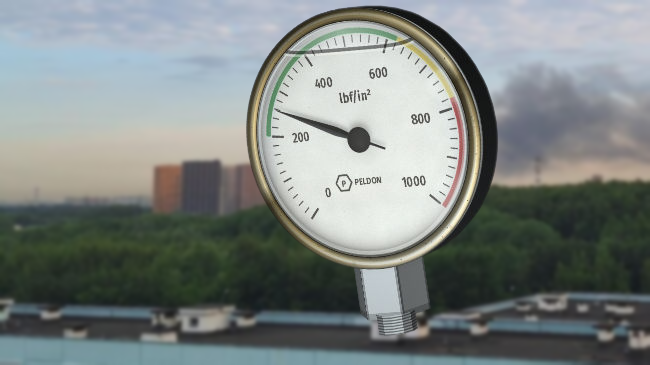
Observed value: 260
